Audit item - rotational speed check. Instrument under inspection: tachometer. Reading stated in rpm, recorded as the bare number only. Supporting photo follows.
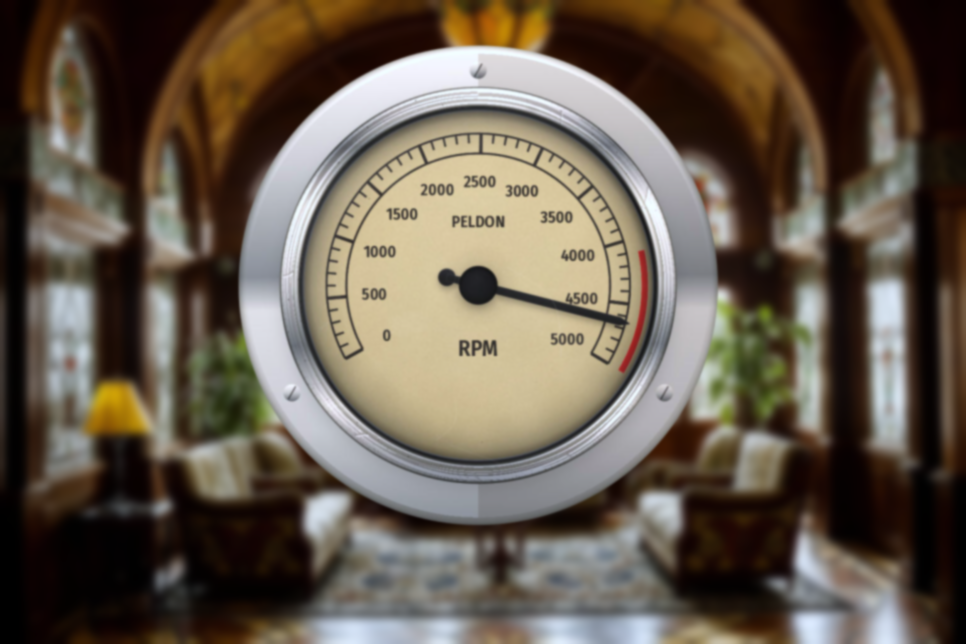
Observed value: 4650
